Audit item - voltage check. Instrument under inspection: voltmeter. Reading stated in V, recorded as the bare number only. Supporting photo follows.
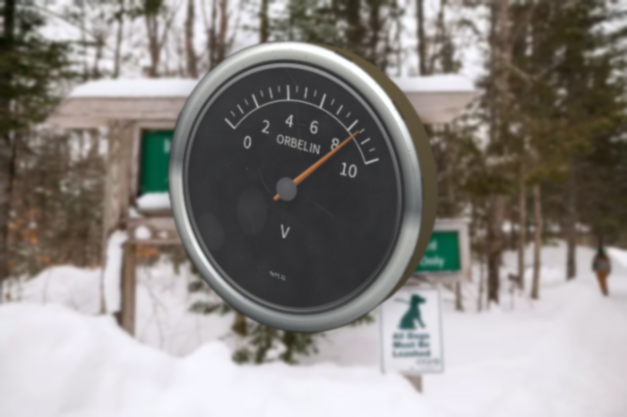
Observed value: 8.5
